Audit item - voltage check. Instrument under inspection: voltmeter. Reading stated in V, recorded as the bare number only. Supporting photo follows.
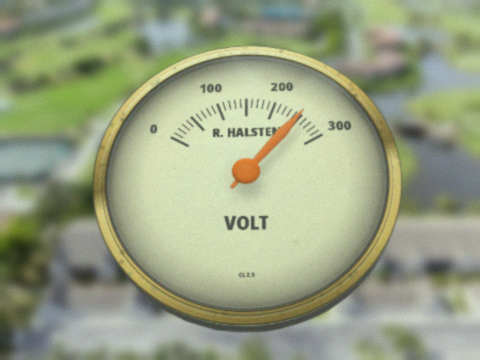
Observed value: 250
